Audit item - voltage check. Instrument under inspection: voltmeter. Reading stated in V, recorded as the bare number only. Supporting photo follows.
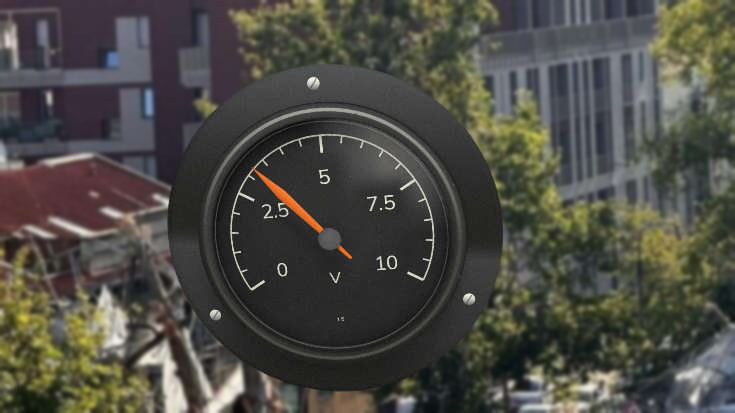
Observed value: 3.25
